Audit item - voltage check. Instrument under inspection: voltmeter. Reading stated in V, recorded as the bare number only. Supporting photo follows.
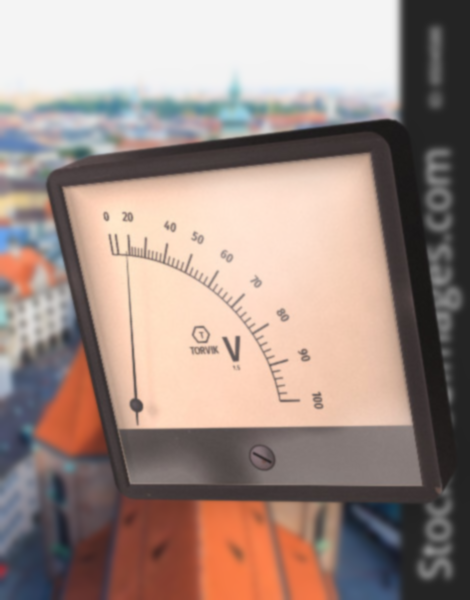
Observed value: 20
